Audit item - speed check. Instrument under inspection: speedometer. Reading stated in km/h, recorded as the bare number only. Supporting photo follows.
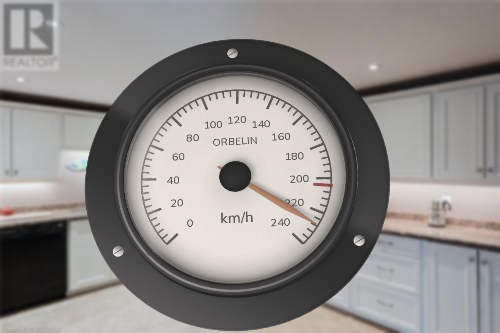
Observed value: 228
